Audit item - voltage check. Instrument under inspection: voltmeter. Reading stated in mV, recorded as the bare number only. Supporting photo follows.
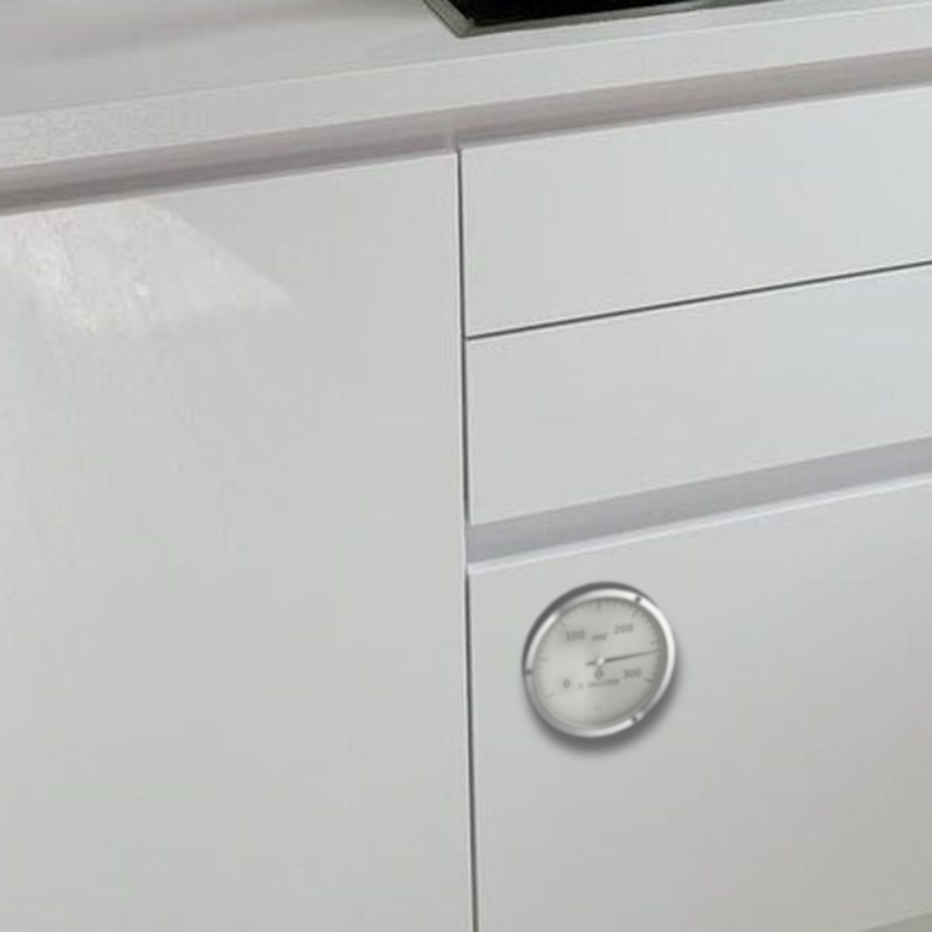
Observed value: 260
